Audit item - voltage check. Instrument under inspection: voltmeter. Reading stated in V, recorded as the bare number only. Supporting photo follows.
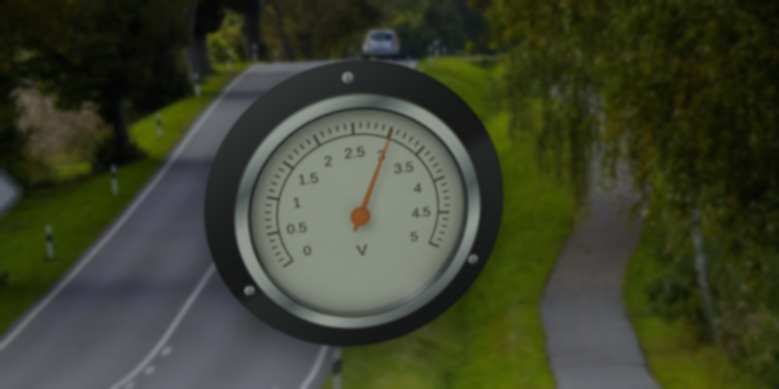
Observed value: 3
